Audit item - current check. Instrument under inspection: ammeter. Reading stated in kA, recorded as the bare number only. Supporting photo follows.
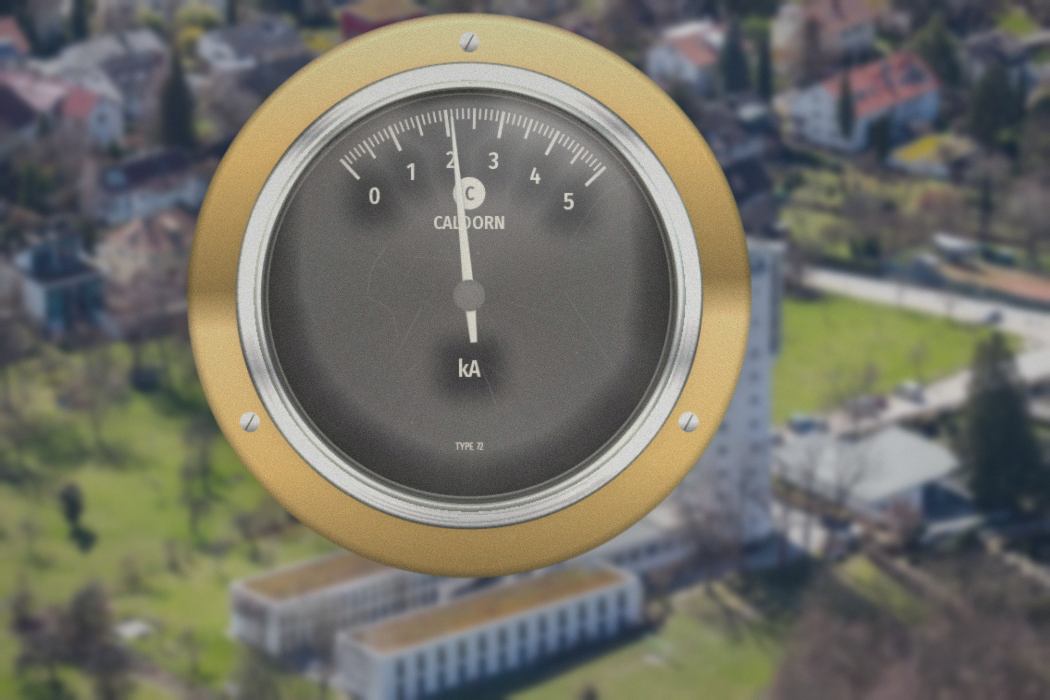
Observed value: 2.1
